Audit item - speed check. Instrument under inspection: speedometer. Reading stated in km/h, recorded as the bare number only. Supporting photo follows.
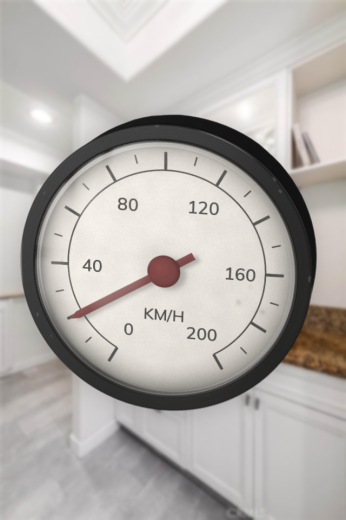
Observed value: 20
